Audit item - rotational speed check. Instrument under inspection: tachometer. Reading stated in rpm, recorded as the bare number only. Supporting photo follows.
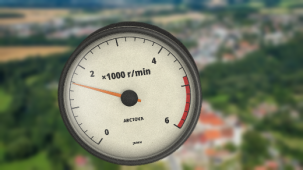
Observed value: 1600
